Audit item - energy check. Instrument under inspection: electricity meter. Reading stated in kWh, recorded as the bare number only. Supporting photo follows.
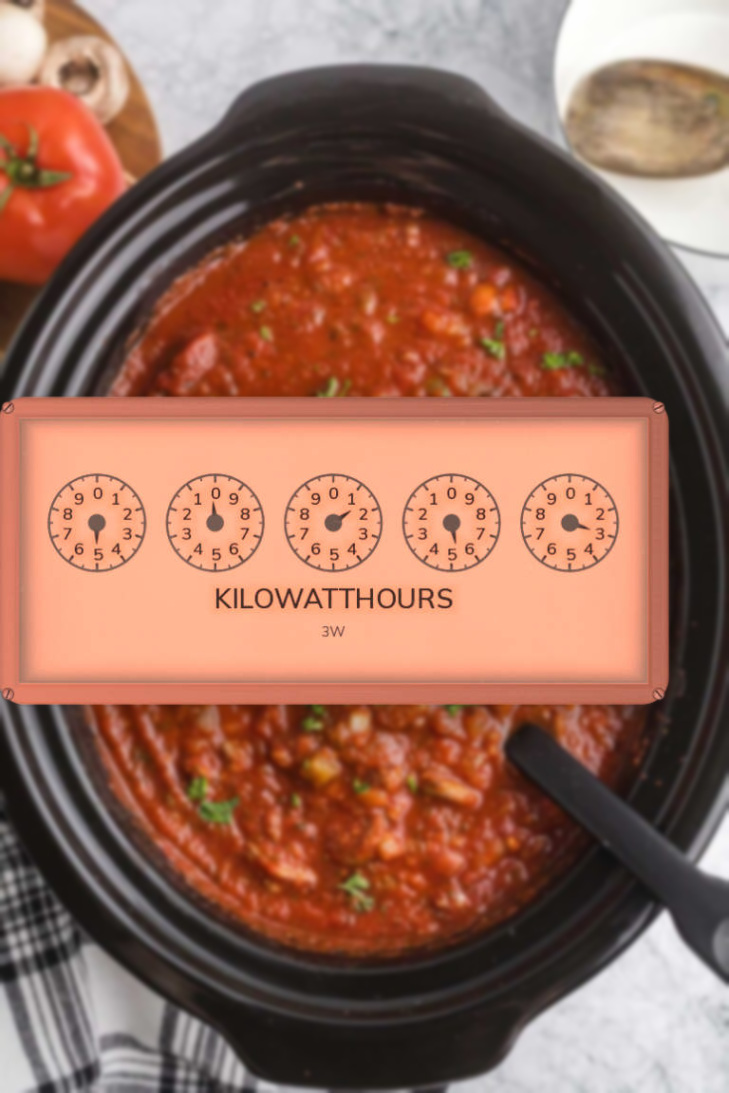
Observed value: 50153
